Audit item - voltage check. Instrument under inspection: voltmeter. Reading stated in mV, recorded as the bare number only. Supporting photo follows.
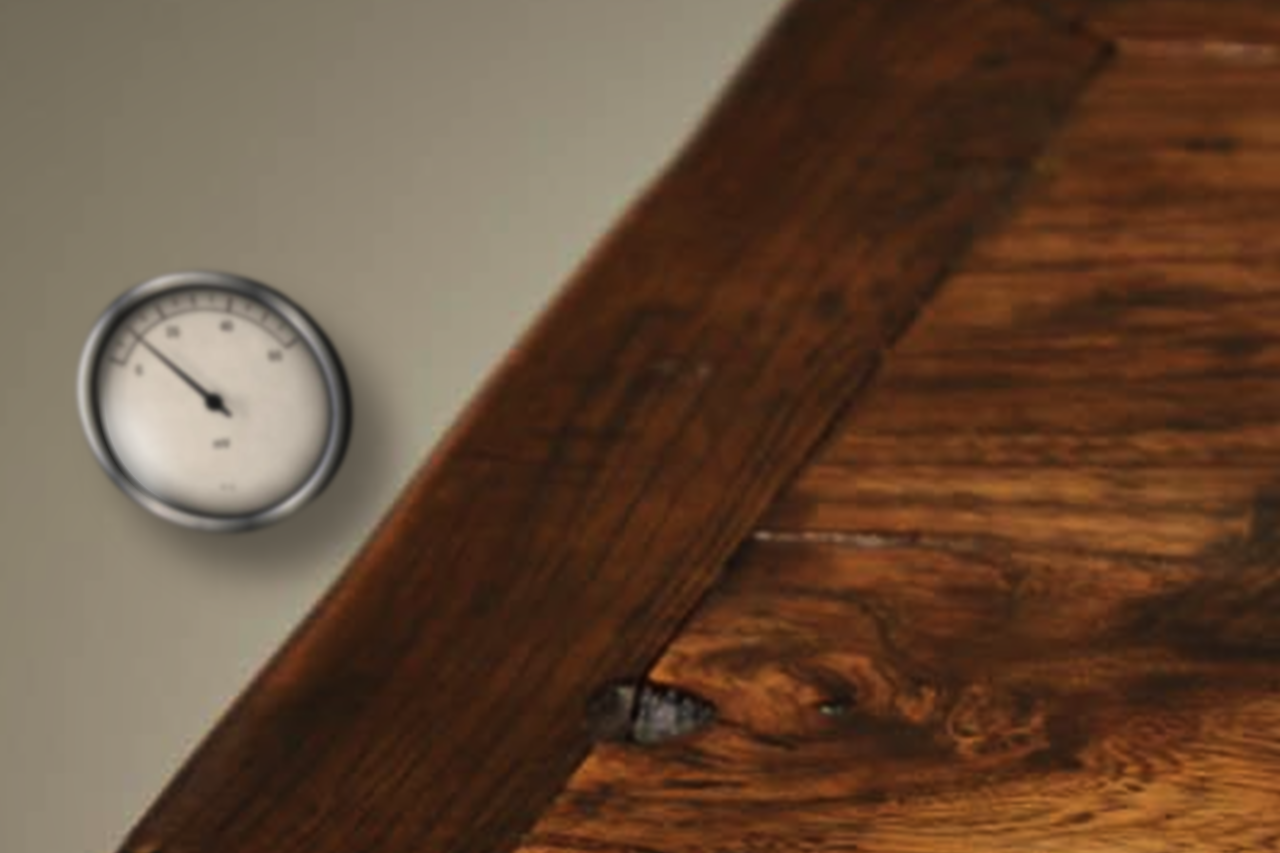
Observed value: 10
